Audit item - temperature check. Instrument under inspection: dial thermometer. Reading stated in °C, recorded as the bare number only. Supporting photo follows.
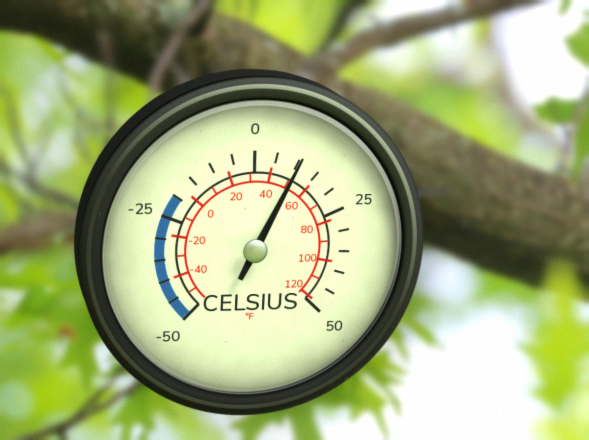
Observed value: 10
